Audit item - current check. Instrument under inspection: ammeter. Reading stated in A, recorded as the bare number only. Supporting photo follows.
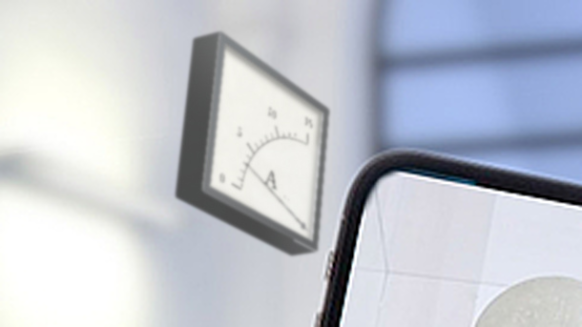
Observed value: 3
